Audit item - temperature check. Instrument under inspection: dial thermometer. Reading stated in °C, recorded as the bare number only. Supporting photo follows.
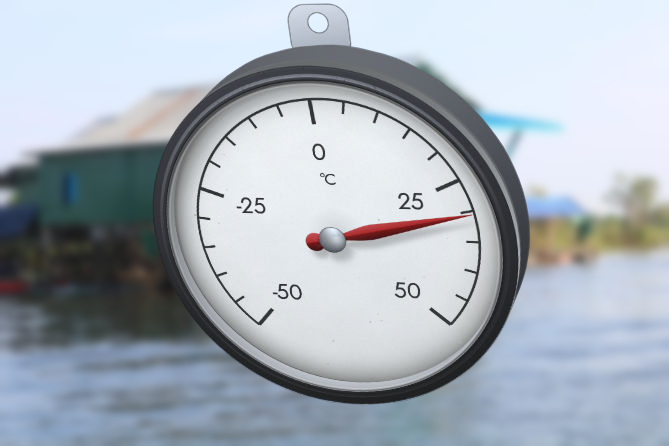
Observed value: 30
